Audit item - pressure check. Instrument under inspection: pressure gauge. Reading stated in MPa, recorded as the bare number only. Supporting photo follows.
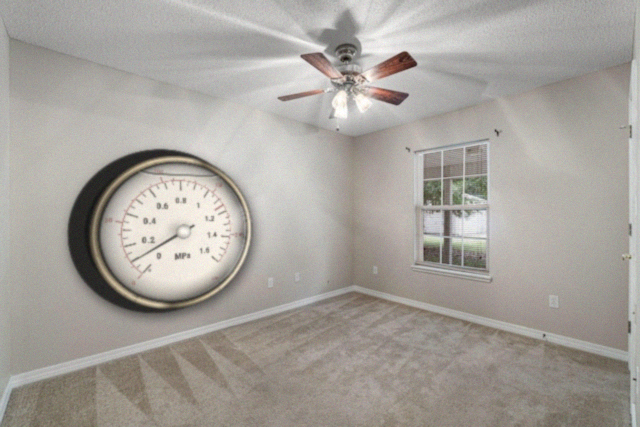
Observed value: 0.1
